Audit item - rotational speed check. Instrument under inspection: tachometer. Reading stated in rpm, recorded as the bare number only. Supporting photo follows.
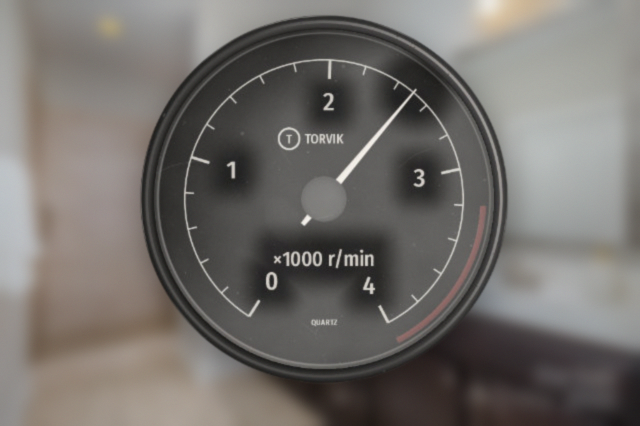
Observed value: 2500
